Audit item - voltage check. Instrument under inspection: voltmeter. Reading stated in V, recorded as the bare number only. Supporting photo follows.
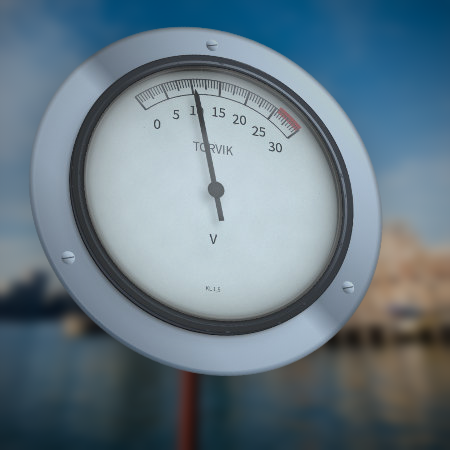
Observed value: 10
